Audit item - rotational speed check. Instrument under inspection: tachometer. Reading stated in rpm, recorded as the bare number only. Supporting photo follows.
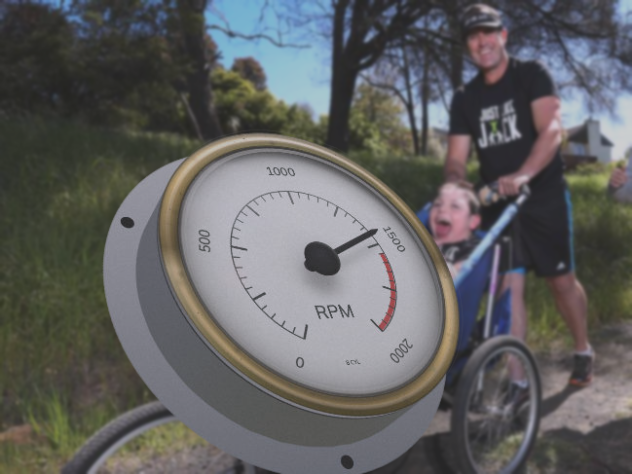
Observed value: 1450
